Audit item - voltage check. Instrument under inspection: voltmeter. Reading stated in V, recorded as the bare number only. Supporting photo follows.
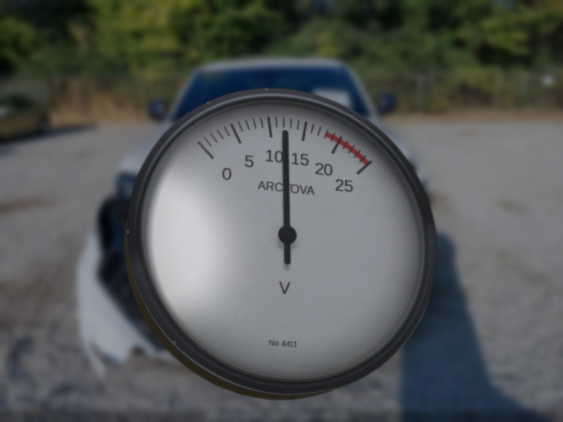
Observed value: 12
